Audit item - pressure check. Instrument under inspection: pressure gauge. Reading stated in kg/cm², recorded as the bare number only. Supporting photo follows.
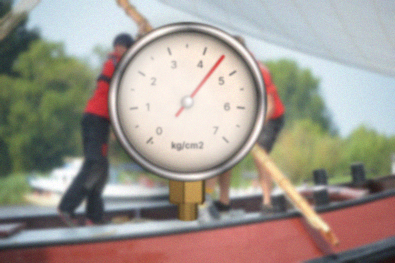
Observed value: 4.5
